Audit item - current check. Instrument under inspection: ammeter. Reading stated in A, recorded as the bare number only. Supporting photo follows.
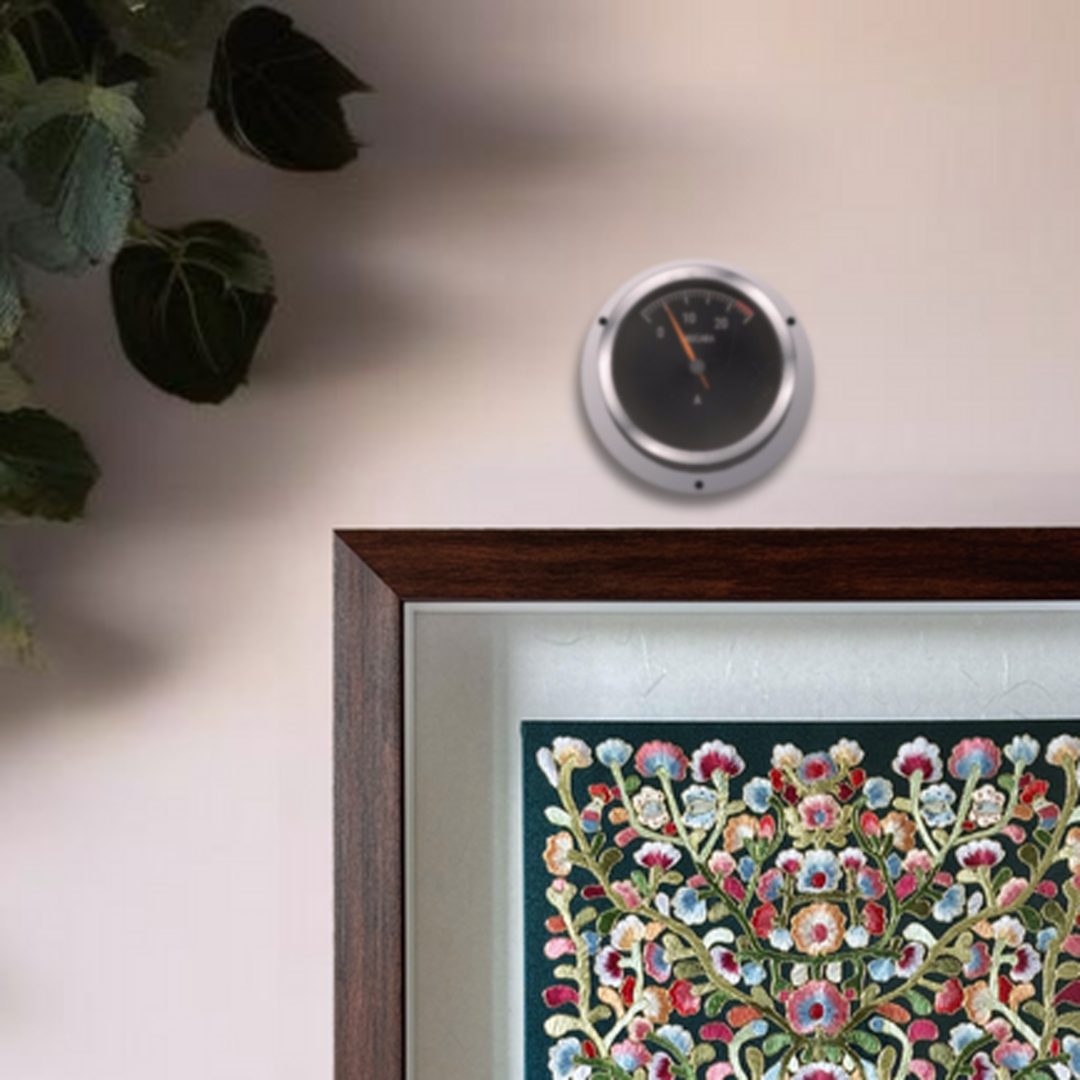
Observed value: 5
